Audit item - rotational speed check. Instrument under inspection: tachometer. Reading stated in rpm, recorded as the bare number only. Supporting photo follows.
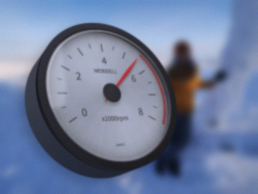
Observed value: 5500
